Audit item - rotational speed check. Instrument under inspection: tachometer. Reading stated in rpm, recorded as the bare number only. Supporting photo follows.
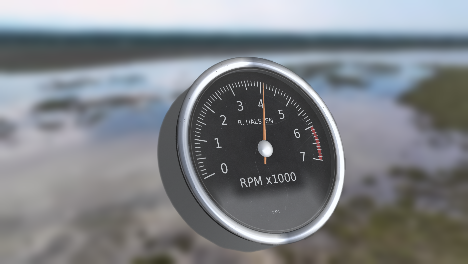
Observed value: 4000
